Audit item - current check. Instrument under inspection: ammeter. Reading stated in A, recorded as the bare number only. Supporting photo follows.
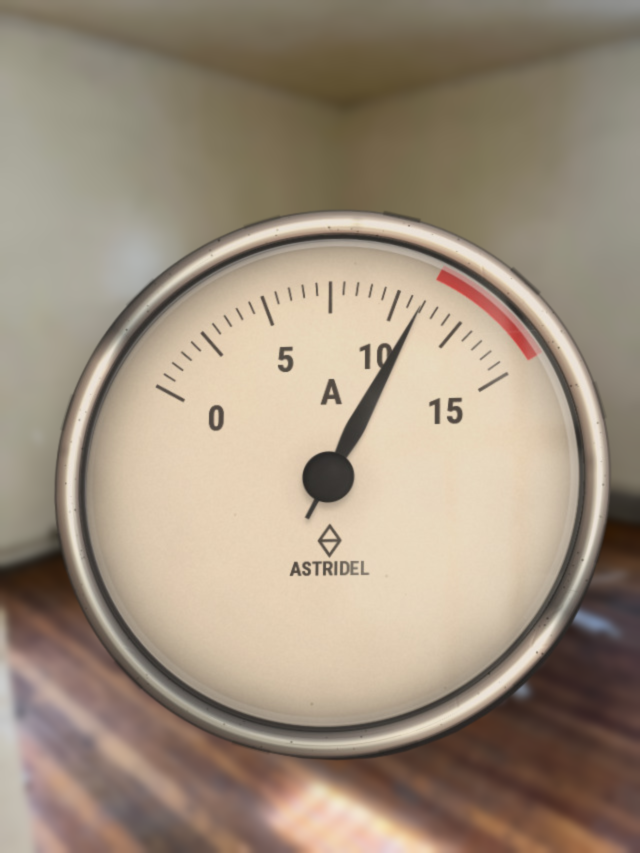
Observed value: 11
